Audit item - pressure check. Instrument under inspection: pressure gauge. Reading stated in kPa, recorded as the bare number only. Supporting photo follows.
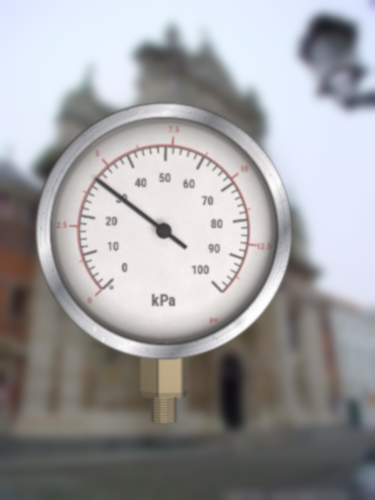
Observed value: 30
